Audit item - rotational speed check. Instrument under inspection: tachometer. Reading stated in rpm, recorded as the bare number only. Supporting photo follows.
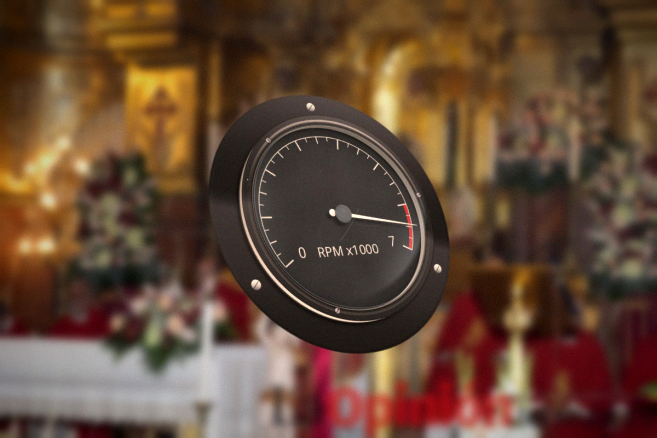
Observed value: 6500
